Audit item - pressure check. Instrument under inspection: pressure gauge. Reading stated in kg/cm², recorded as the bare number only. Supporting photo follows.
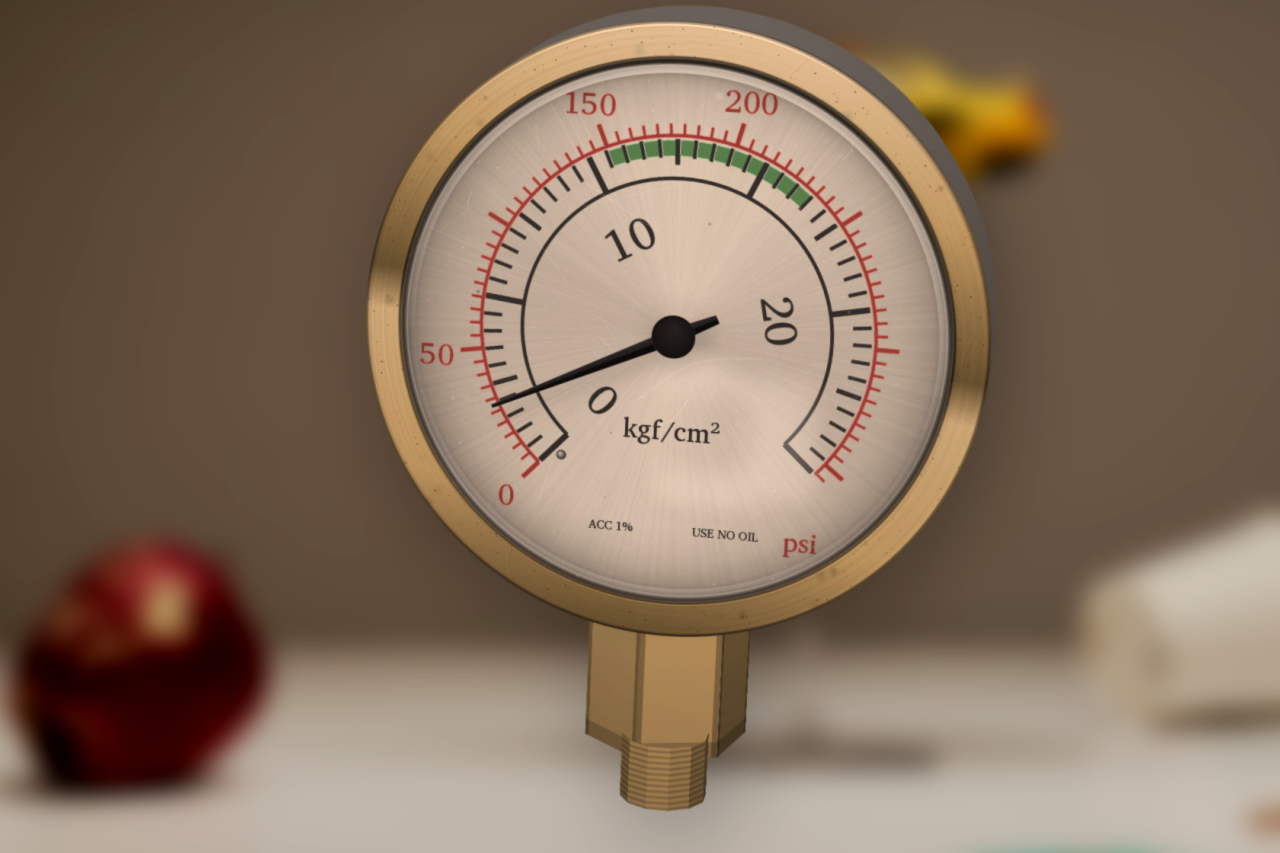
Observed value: 2
